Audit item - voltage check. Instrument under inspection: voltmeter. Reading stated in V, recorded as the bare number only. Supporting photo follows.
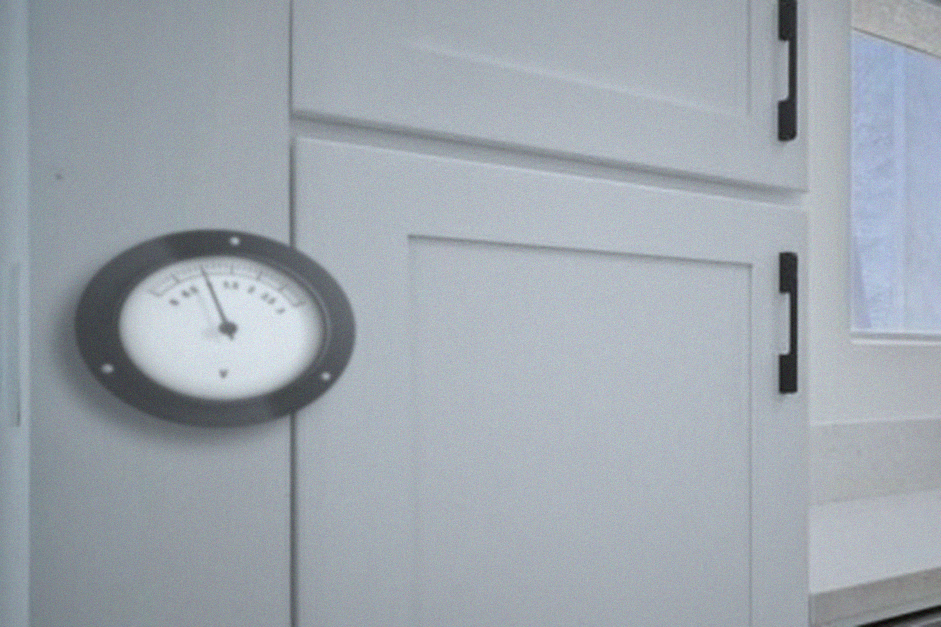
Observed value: 1
